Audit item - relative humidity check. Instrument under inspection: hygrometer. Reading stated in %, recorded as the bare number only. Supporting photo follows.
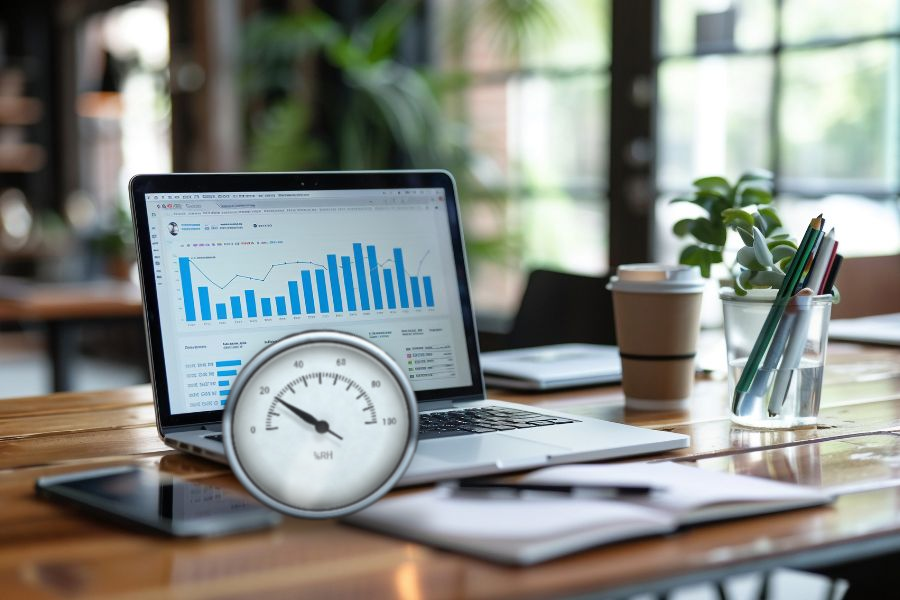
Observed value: 20
